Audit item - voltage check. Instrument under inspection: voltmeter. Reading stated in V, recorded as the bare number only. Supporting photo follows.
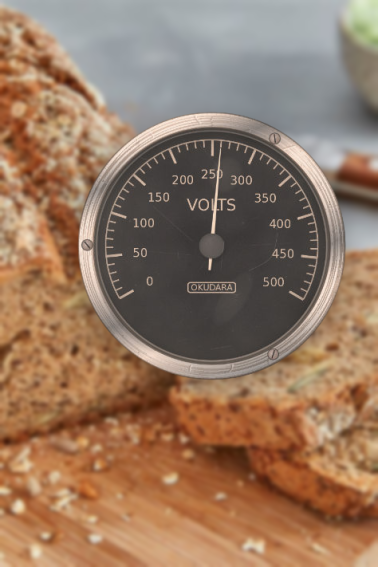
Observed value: 260
